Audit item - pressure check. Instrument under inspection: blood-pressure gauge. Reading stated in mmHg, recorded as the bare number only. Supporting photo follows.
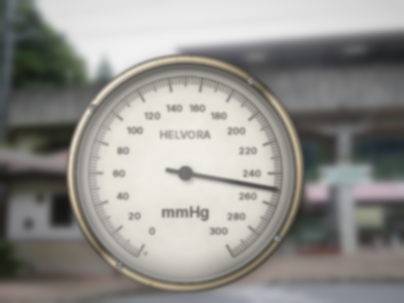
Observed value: 250
